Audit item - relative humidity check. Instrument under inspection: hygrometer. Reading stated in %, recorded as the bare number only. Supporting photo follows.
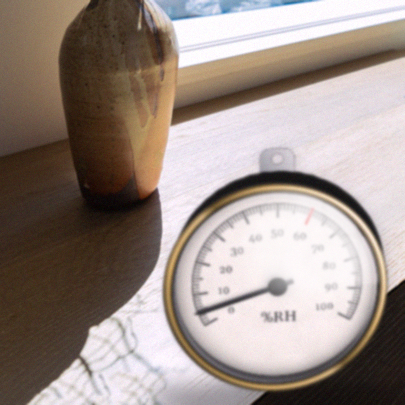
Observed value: 5
